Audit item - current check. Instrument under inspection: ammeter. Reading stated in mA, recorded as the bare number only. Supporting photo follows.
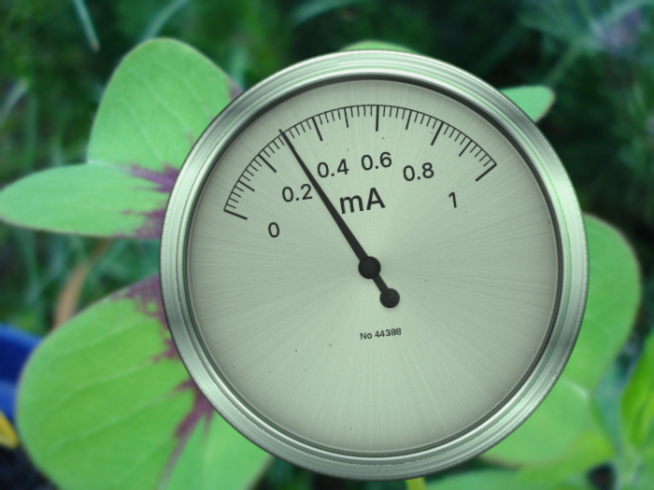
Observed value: 0.3
